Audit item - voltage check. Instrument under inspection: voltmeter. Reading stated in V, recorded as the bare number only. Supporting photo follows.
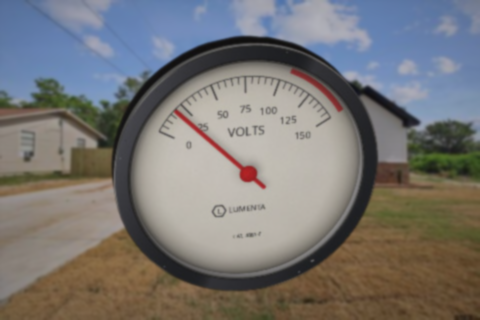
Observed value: 20
